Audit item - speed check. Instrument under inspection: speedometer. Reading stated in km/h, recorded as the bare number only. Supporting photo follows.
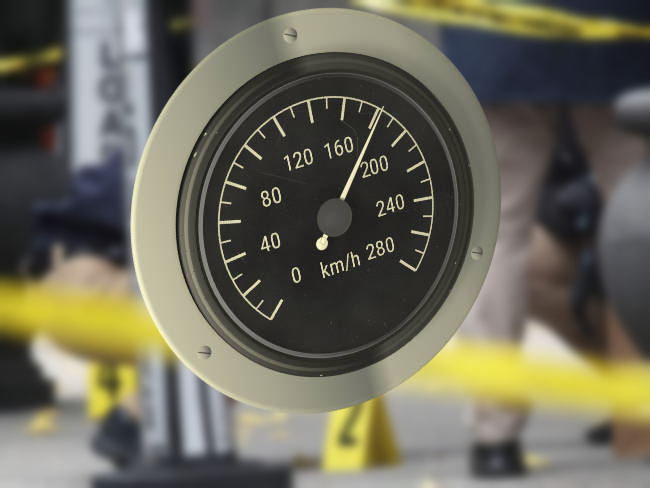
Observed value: 180
